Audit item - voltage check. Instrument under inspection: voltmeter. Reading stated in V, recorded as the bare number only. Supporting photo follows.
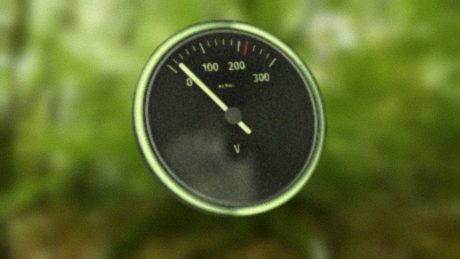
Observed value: 20
